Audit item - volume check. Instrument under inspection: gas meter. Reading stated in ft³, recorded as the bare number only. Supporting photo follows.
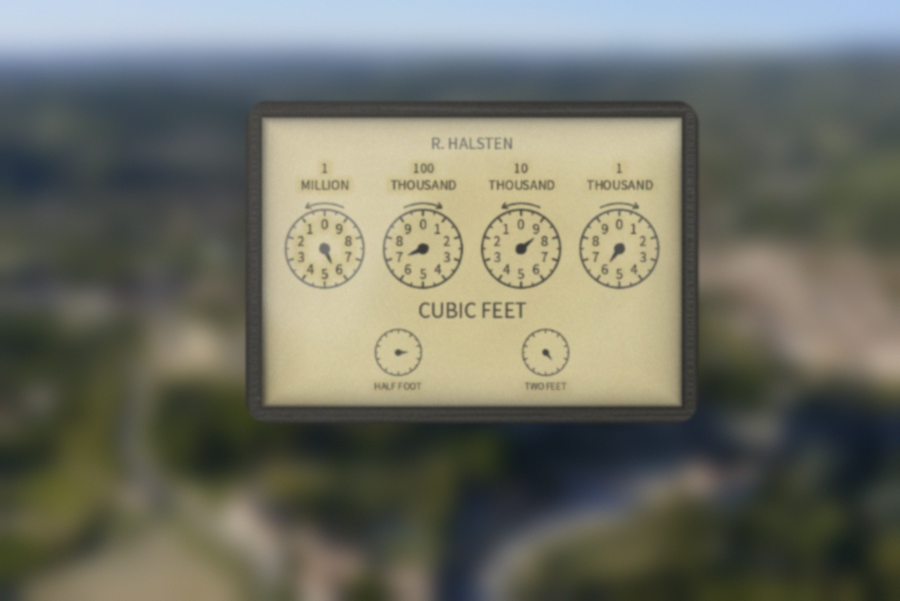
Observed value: 568600
